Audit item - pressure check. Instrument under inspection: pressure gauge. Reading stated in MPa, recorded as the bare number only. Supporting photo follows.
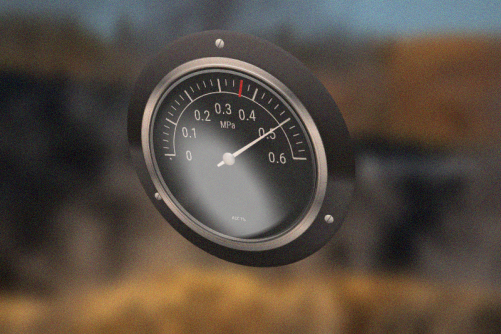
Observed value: 0.5
